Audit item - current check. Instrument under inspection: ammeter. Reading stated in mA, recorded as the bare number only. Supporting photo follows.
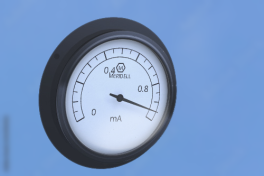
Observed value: 0.95
